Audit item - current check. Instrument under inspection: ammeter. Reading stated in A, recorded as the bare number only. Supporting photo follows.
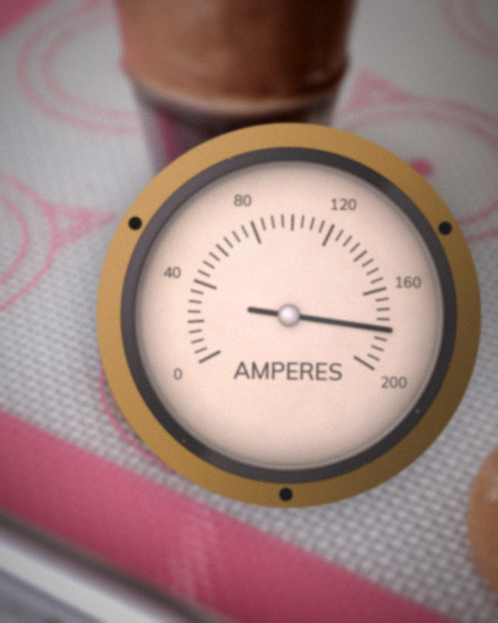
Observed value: 180
